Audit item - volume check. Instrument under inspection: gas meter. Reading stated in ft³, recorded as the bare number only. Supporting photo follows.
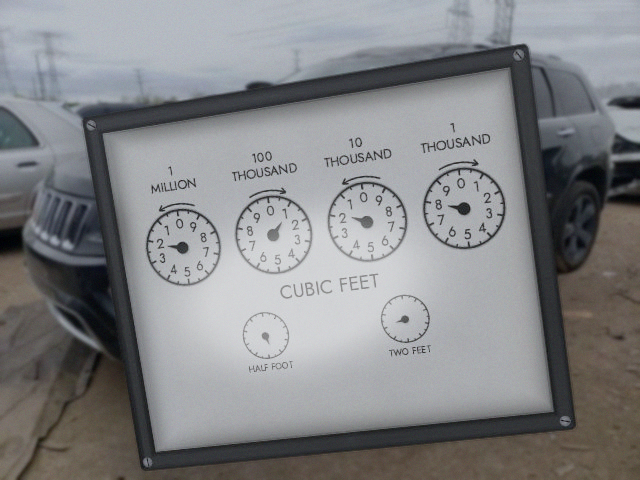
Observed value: 211800
